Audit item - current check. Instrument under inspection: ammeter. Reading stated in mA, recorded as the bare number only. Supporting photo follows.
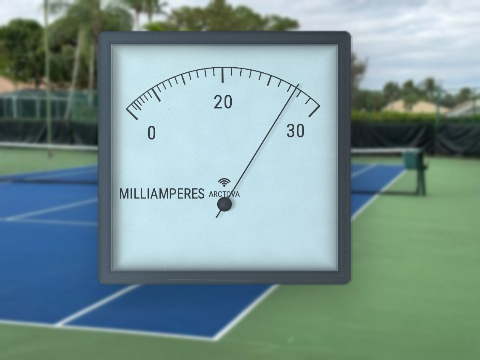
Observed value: 27.5
